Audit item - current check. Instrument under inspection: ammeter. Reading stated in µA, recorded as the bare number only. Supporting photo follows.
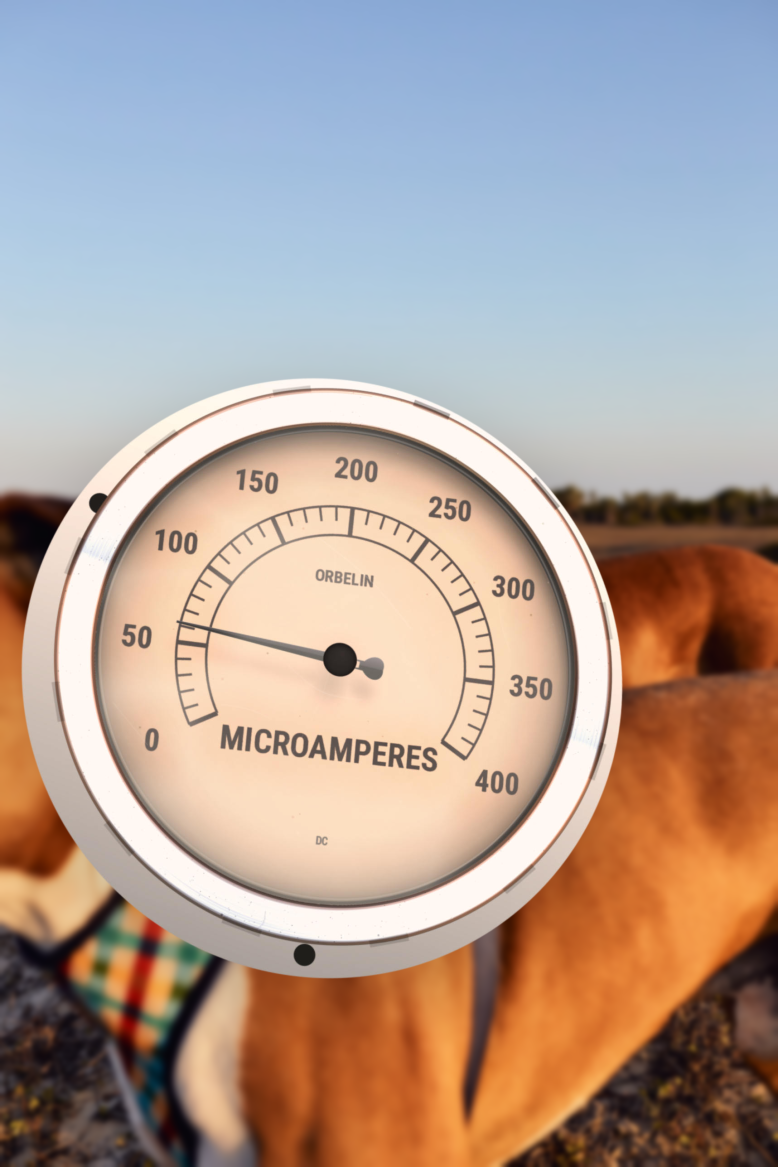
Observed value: 60
